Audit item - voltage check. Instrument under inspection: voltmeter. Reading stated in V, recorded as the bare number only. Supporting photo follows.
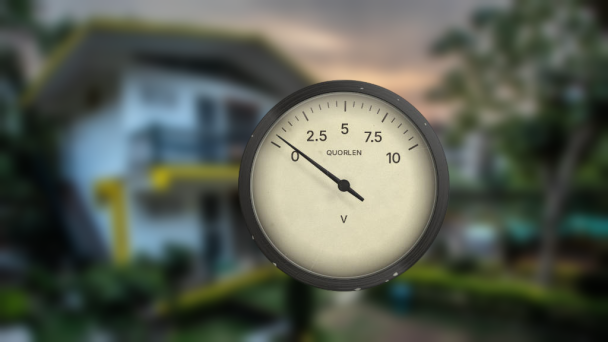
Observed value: 0.5
